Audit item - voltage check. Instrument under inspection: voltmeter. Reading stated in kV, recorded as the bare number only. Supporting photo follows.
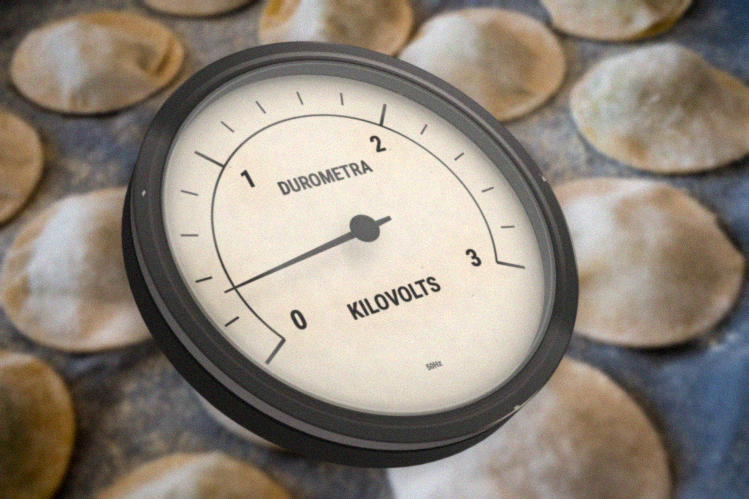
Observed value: 0.3
